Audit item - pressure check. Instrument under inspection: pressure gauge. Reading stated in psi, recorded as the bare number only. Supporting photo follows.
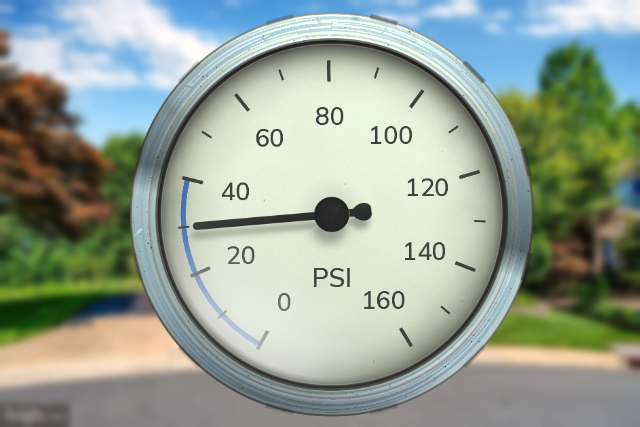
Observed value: 30
